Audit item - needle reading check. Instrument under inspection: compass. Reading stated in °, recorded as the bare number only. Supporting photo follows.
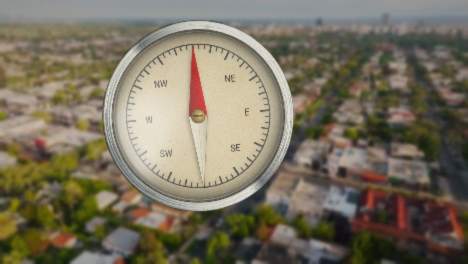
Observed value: 0
